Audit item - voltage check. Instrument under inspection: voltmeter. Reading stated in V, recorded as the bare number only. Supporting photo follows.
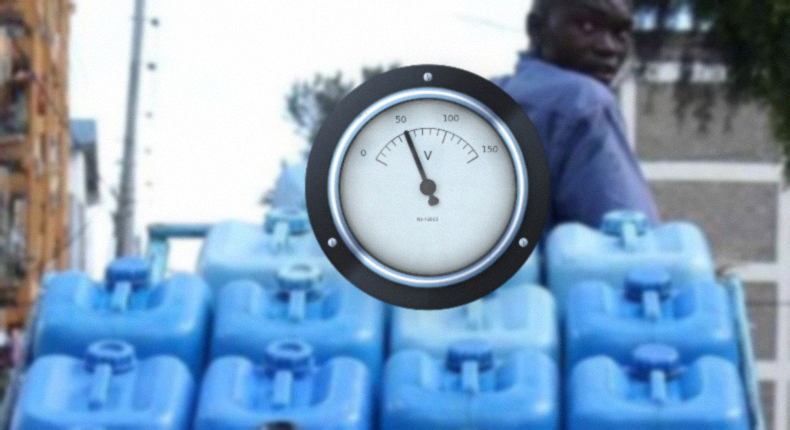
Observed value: 50
